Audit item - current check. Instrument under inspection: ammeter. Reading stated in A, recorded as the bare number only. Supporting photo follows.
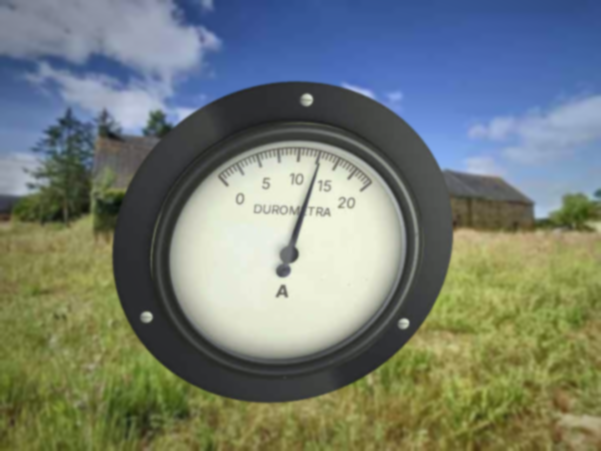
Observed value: 12.5
